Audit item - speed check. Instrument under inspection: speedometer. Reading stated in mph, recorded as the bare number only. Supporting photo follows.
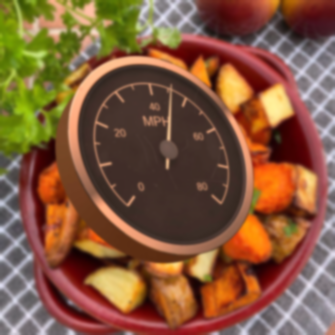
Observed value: 45
